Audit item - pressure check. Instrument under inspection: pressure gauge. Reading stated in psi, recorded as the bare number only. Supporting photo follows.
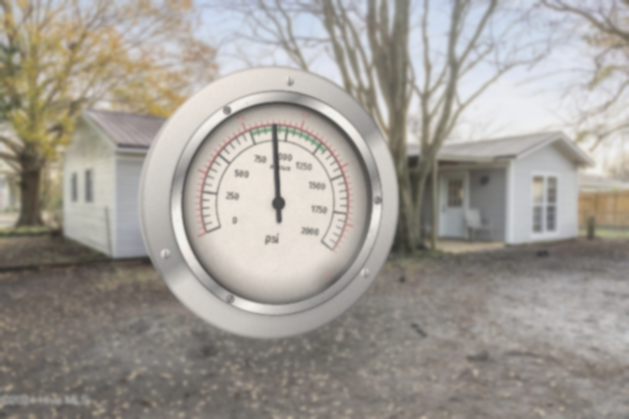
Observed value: 900
